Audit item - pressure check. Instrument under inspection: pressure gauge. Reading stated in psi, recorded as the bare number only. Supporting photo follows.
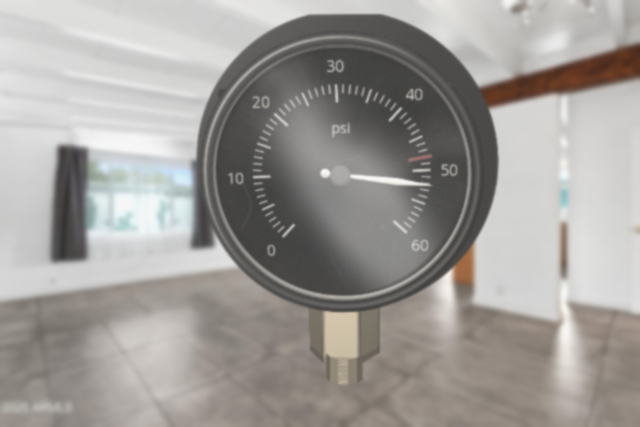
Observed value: 52
